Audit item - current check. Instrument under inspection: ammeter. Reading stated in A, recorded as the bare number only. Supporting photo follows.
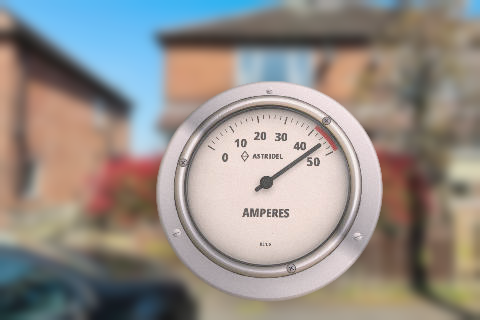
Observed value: 46
